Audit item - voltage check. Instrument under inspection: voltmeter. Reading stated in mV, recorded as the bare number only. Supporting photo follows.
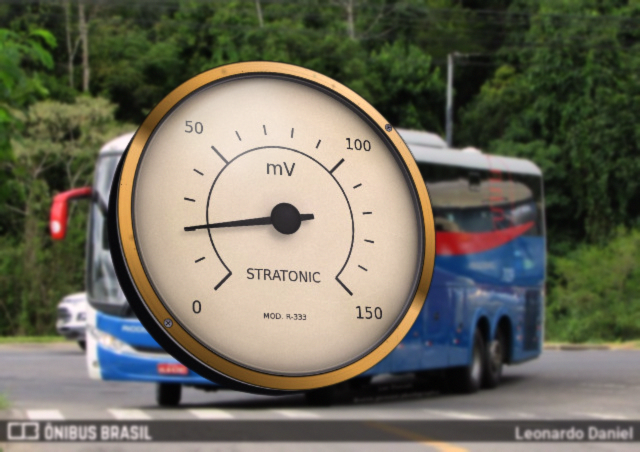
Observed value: 20
